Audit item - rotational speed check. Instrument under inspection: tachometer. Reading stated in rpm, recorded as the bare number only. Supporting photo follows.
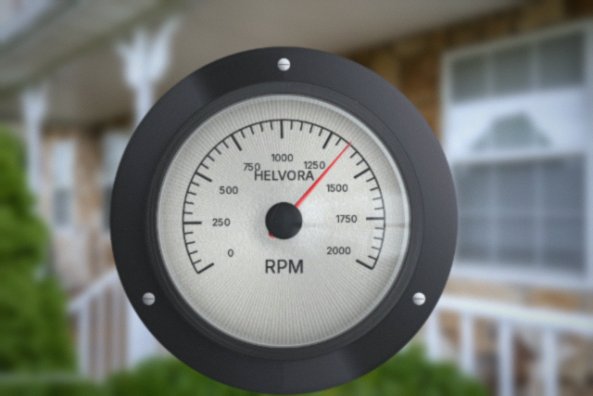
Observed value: 1350
